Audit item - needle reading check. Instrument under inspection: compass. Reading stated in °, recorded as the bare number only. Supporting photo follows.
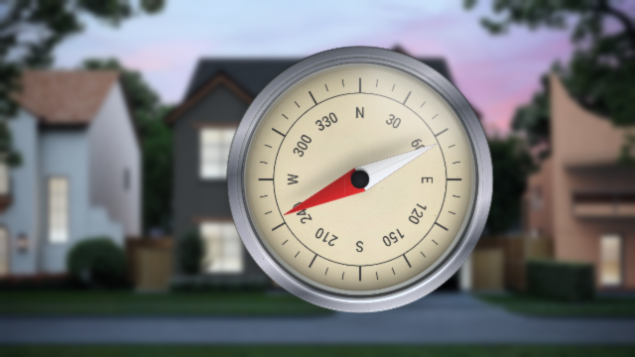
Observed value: 245
